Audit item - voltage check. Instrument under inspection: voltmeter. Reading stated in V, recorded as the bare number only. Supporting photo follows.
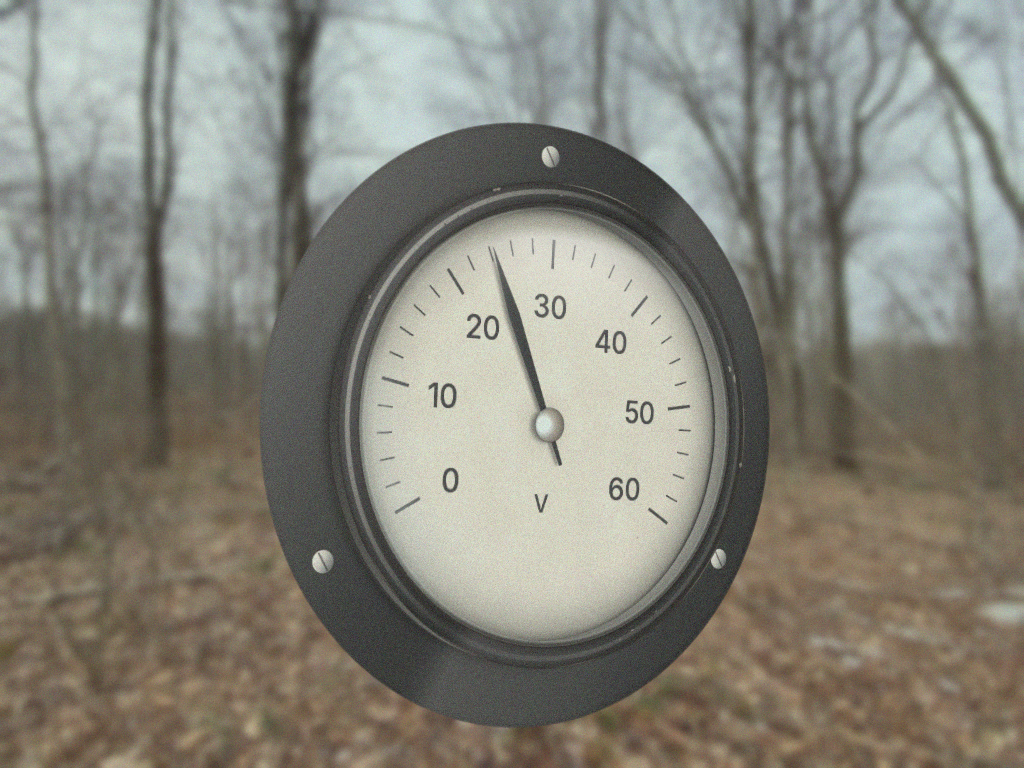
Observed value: 24
